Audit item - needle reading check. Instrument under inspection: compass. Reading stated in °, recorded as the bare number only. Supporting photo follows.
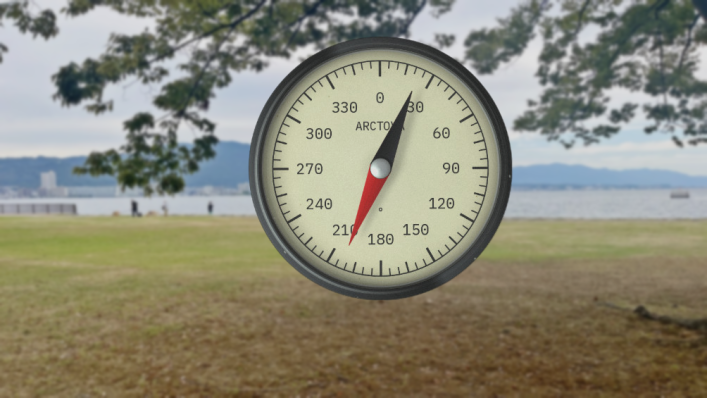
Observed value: 202.5
